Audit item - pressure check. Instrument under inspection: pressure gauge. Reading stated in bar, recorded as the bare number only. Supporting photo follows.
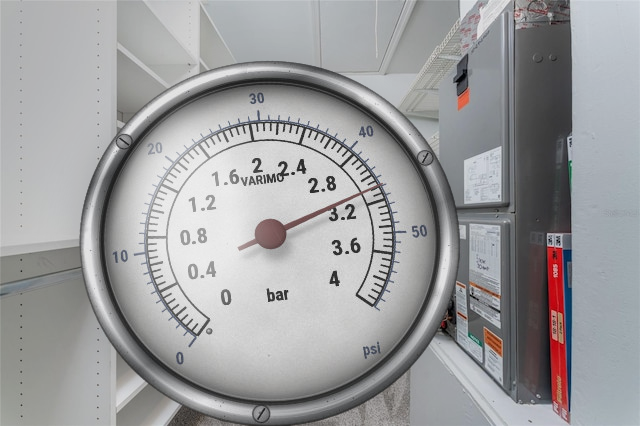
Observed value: 3.1
